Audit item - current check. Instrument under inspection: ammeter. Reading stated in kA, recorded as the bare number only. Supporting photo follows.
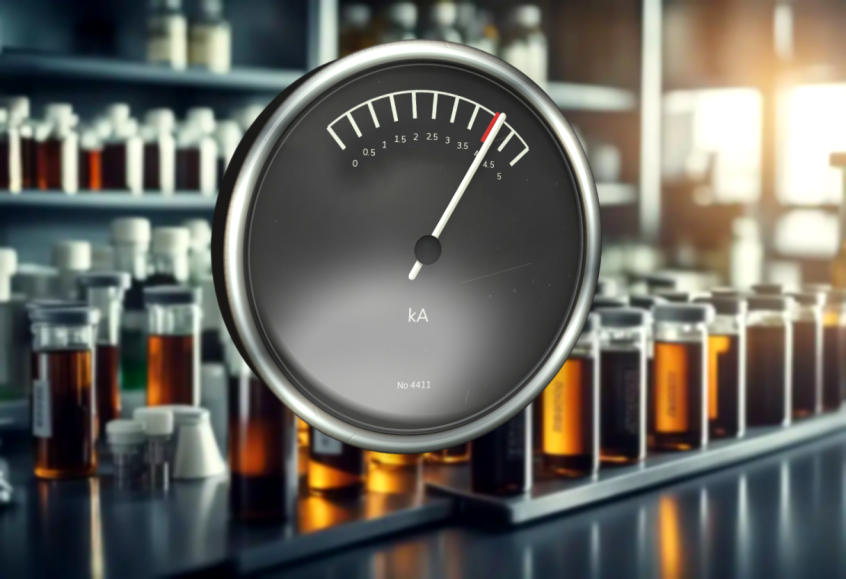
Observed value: 4
